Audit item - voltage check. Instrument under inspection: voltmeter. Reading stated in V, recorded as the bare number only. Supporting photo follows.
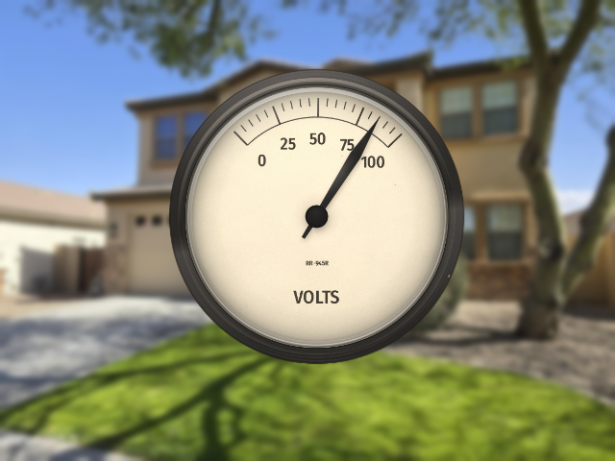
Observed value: 85
